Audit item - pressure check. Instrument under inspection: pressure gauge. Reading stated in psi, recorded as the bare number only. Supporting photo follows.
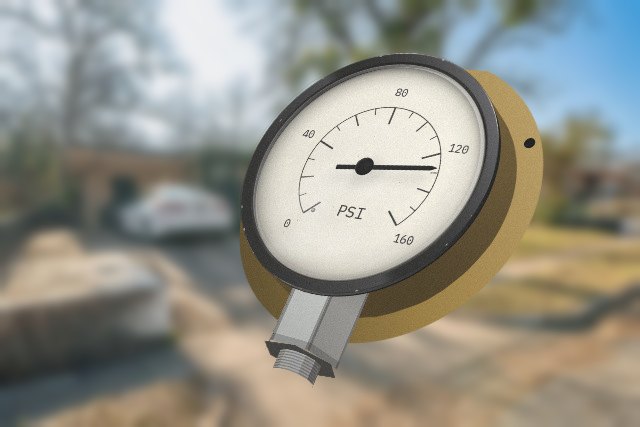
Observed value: 130
